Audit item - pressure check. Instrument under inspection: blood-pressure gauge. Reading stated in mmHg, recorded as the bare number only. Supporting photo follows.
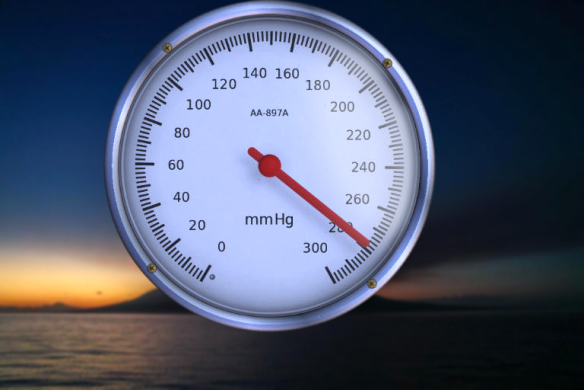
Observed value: 278
